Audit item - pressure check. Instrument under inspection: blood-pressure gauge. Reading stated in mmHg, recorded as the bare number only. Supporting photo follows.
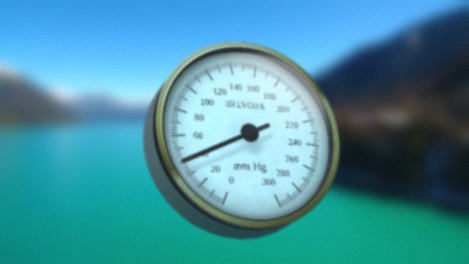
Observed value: 40
